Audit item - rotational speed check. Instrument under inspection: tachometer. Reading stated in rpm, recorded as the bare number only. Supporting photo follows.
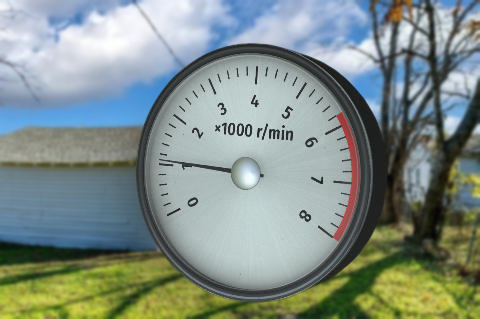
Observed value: 1100
